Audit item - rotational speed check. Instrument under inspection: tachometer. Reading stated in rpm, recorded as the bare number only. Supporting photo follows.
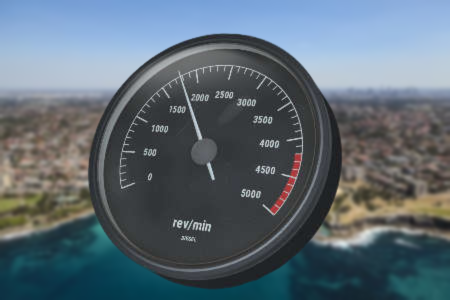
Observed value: 1800
